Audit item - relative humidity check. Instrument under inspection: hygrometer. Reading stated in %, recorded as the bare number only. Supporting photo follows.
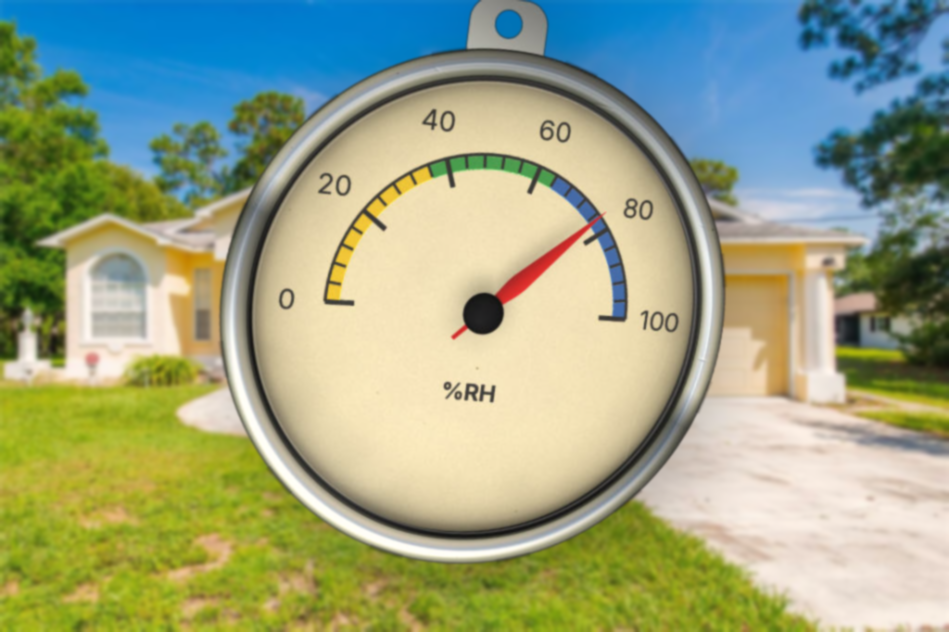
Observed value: 76
